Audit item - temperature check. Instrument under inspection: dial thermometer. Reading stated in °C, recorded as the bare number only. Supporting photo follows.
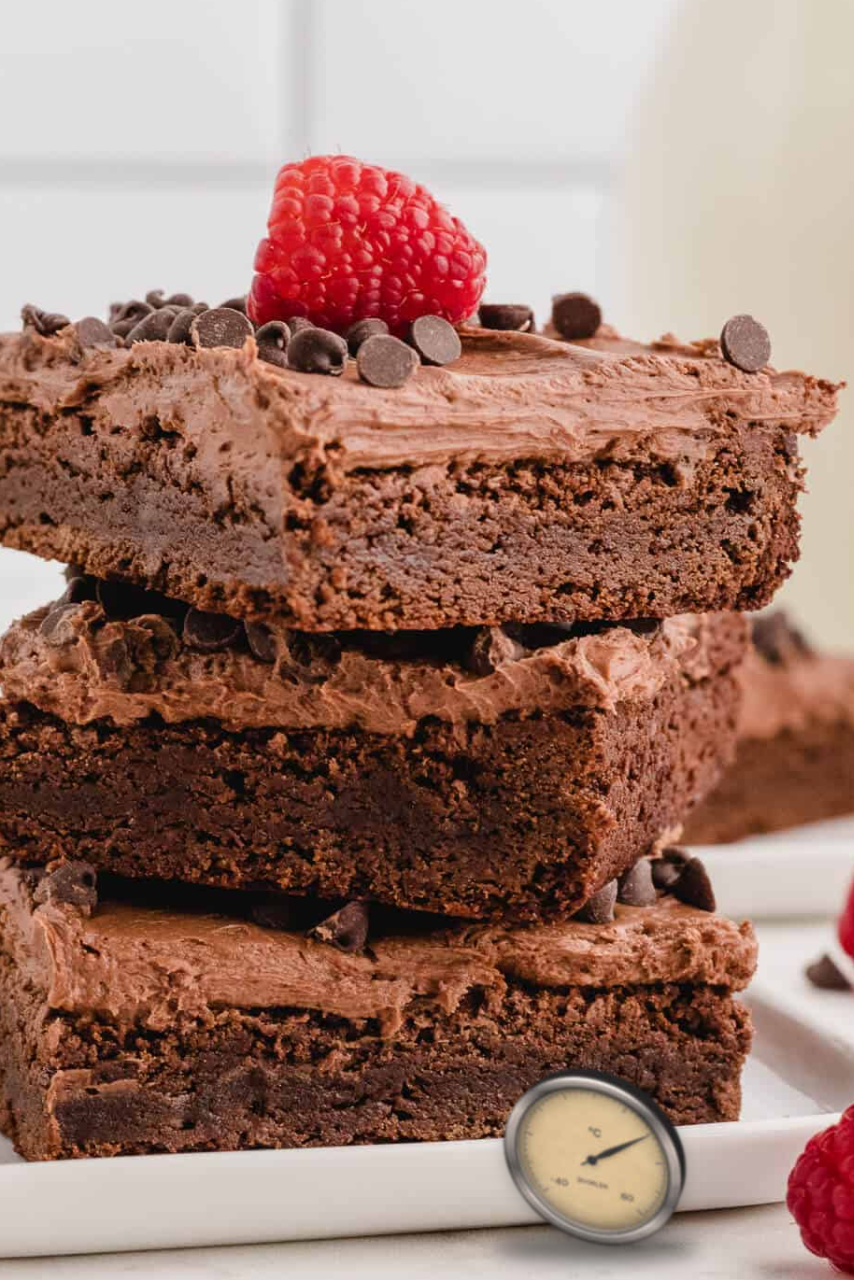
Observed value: 30
